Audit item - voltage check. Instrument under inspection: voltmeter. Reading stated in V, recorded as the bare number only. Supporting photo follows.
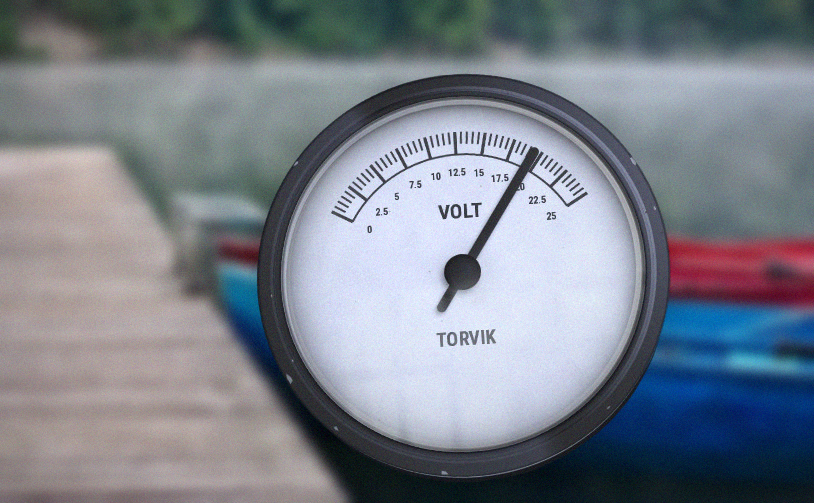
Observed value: 19.5
